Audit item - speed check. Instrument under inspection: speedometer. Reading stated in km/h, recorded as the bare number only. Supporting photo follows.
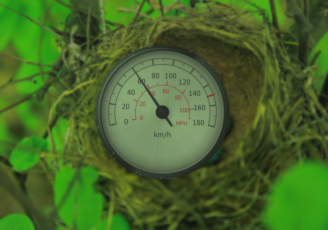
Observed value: 60
